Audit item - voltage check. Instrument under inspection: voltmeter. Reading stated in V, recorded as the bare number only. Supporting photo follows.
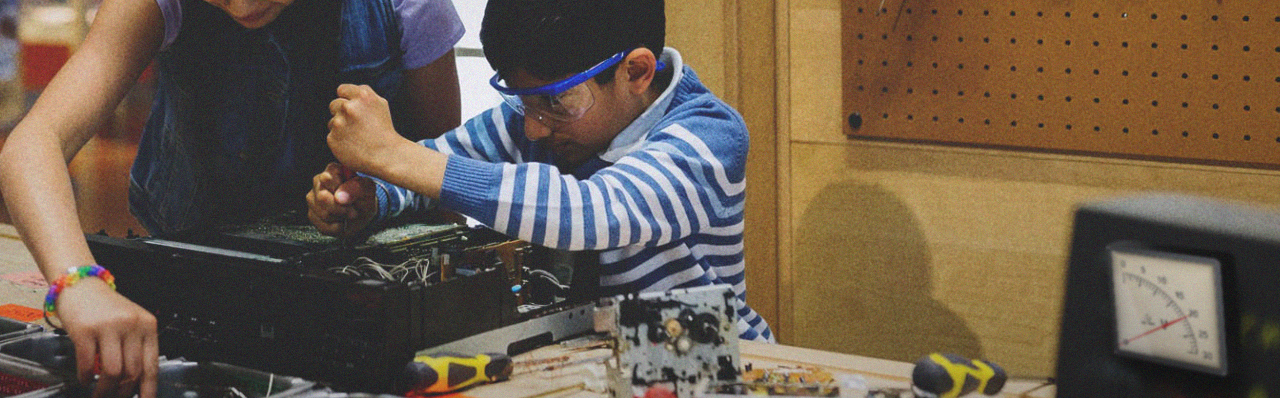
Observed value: 20
